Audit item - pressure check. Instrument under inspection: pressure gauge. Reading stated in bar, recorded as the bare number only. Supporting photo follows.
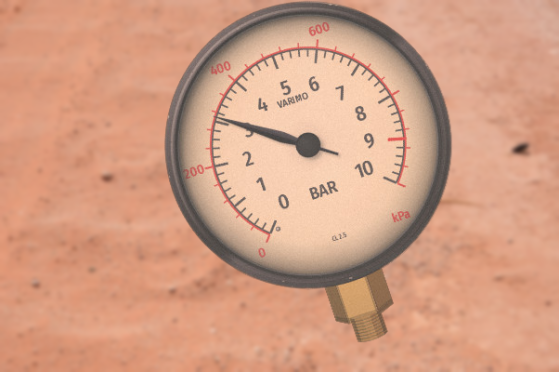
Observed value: 3.1
